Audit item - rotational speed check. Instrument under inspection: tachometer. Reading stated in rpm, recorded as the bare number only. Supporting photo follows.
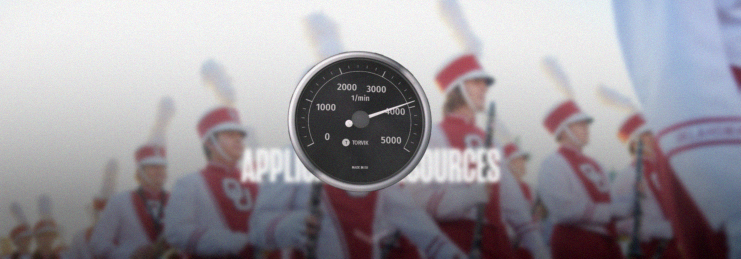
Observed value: 3900
